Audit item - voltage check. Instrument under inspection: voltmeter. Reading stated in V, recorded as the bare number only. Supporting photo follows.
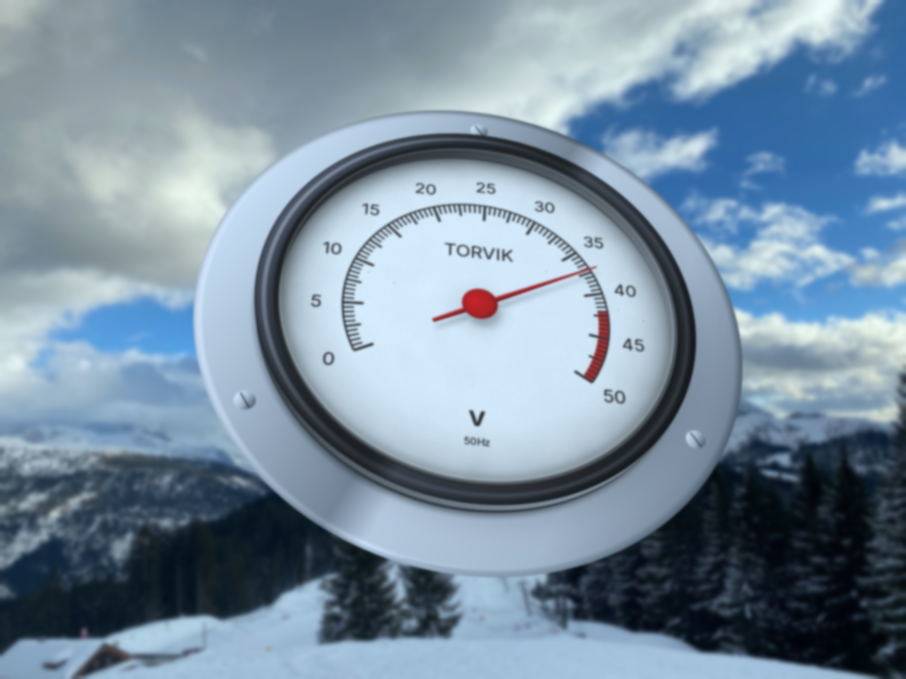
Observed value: 37.5
